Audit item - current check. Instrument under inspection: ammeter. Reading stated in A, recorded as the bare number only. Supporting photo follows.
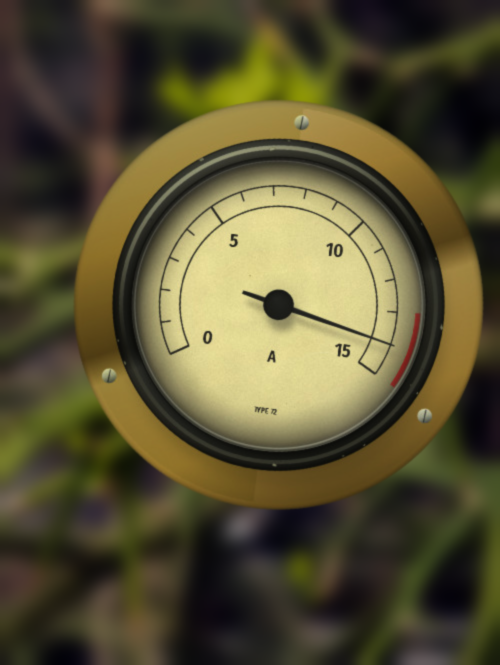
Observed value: 14
